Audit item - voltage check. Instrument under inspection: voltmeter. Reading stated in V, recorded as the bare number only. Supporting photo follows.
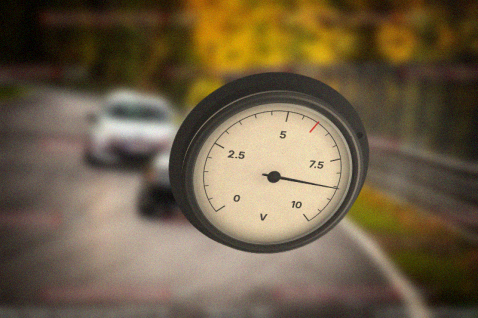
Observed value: 8.5
